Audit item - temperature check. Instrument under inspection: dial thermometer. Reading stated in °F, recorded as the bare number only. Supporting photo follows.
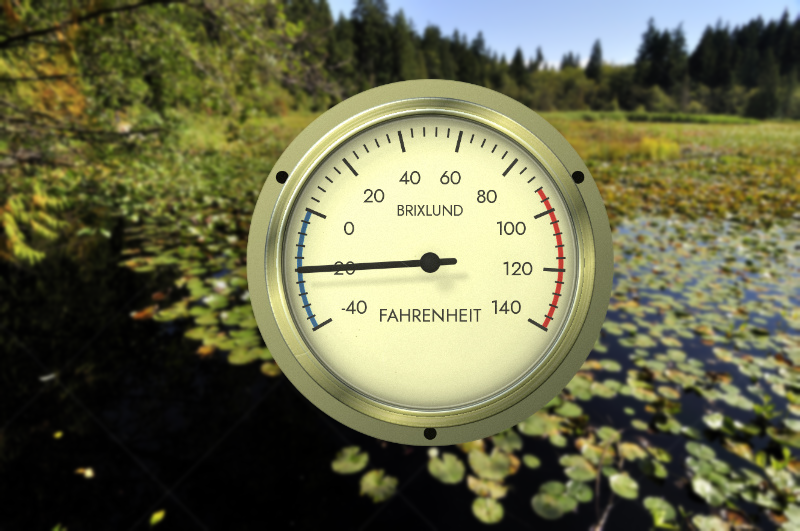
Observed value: -20
